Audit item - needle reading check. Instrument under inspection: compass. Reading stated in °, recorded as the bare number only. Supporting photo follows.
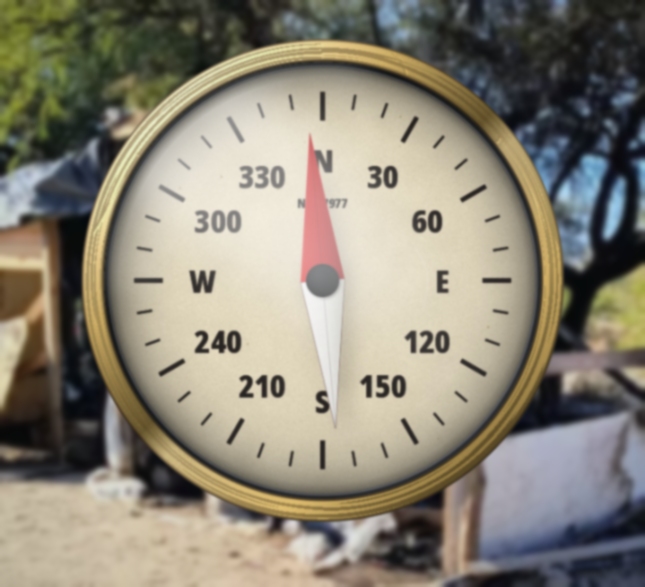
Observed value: 355
